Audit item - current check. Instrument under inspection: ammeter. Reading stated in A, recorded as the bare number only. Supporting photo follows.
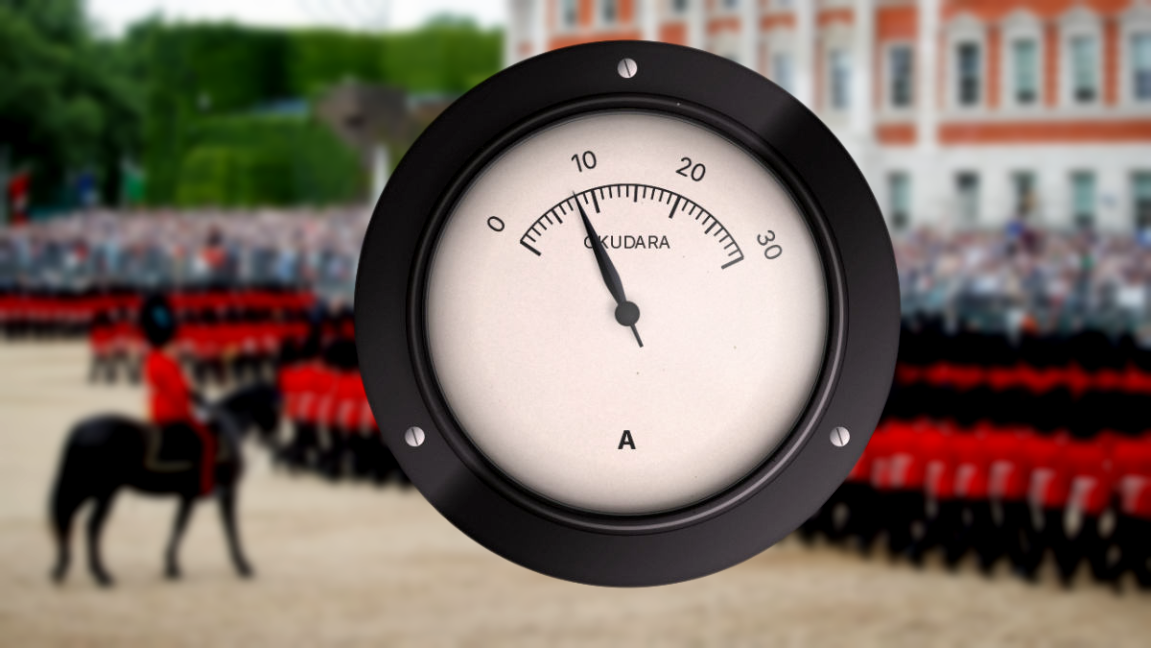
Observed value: 8
